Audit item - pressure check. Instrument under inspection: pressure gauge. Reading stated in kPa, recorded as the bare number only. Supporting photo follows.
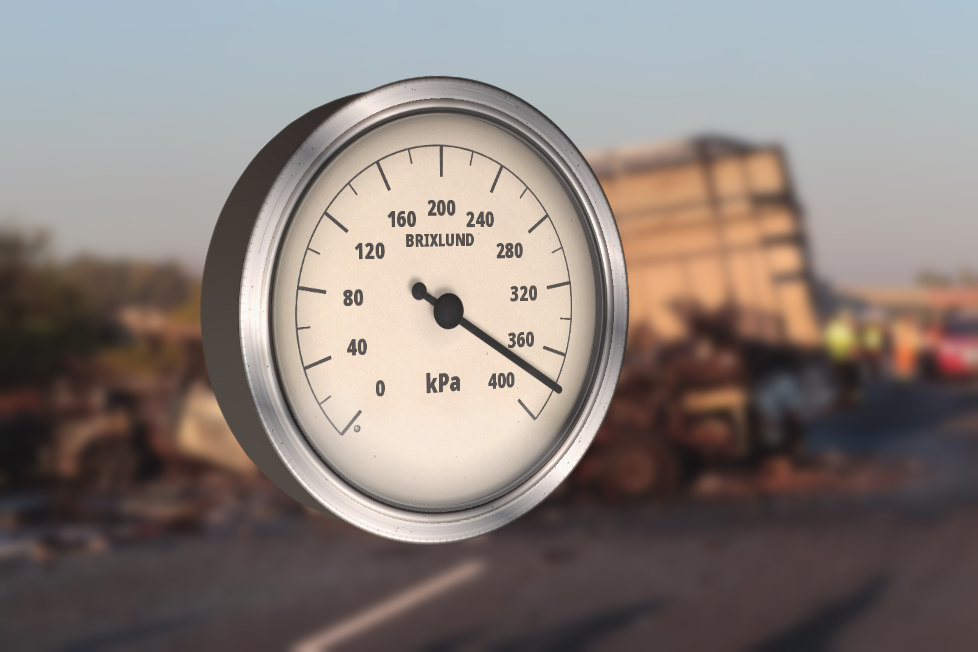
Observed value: 380
